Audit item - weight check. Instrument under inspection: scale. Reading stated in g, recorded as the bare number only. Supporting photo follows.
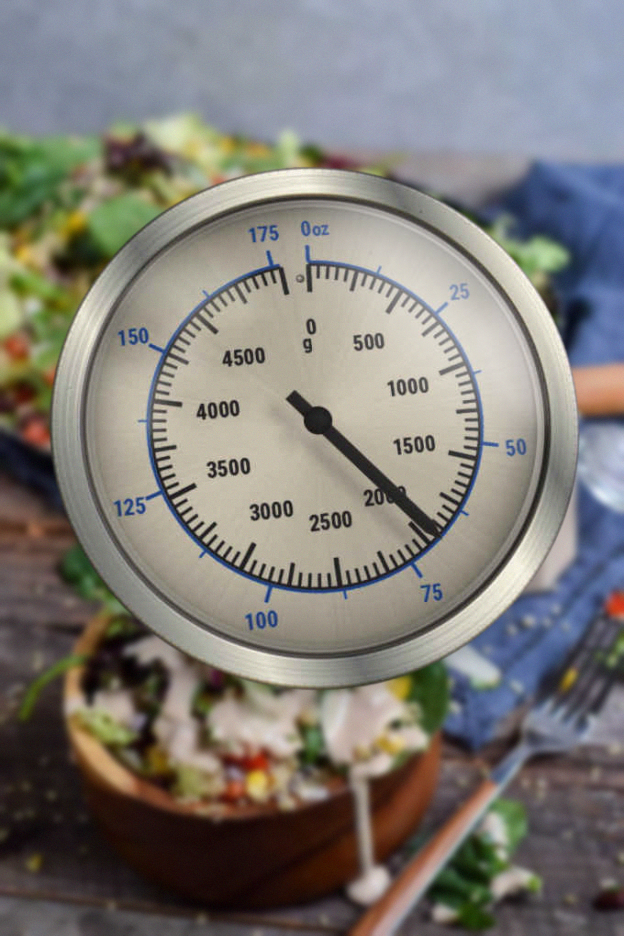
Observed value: 1950
